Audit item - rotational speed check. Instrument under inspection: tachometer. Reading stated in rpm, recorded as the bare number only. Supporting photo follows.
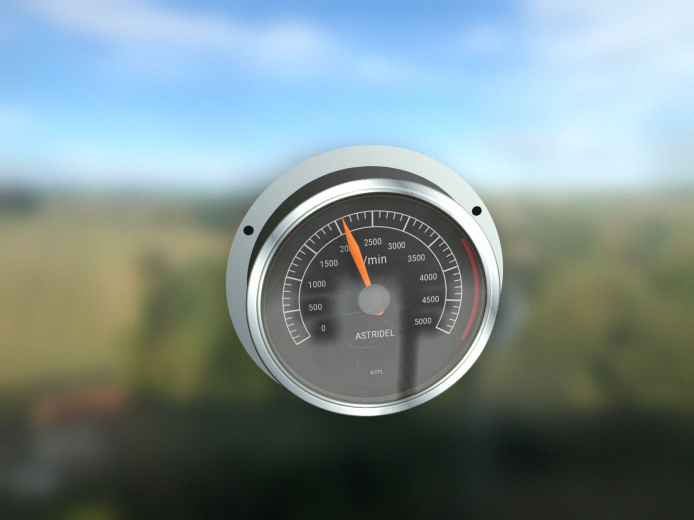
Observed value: 2100
